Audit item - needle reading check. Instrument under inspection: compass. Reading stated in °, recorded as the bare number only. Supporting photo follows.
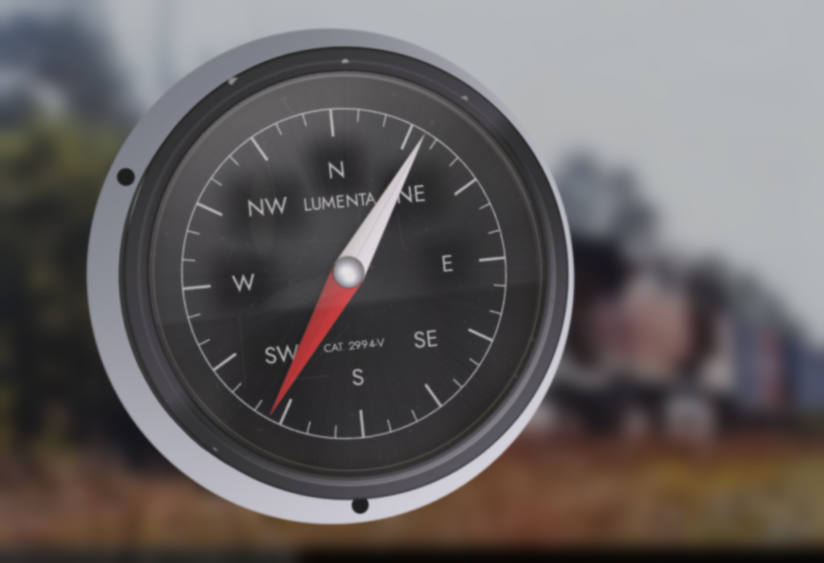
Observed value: 215
